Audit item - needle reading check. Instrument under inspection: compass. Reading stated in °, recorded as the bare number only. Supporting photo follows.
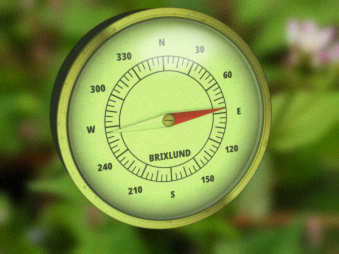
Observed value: 85
